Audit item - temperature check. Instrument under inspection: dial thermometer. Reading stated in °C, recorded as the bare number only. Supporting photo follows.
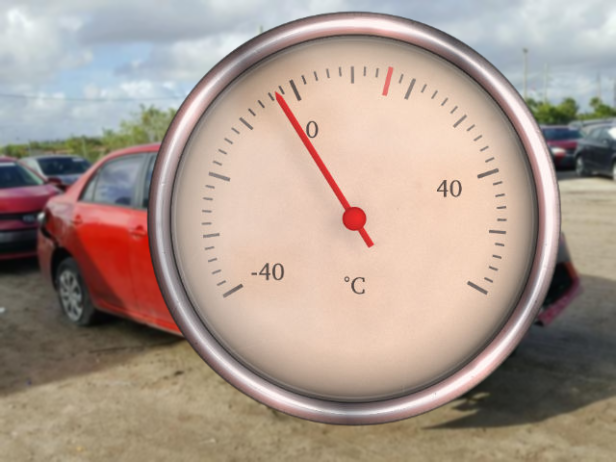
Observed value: -3
